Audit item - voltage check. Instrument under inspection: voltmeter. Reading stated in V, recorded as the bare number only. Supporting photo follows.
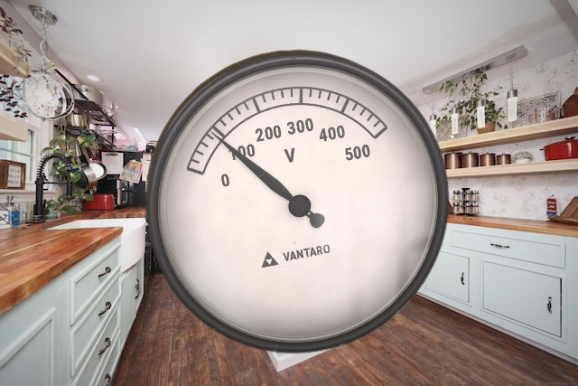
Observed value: 90
